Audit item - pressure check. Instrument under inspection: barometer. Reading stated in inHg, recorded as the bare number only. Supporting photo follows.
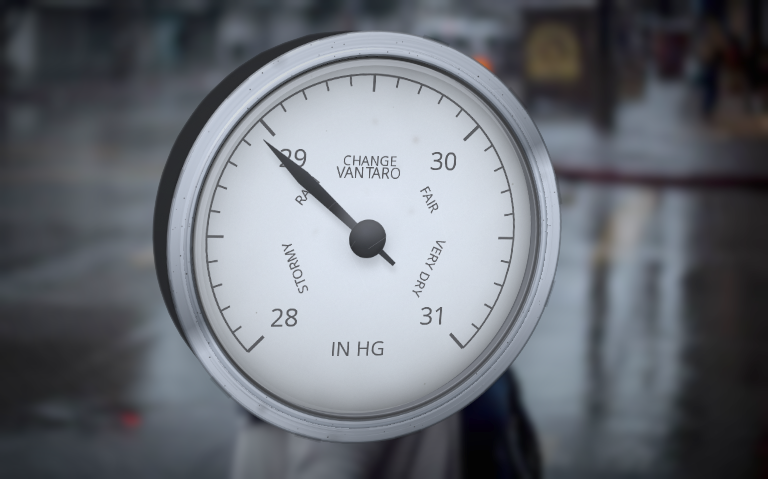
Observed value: 28.95
